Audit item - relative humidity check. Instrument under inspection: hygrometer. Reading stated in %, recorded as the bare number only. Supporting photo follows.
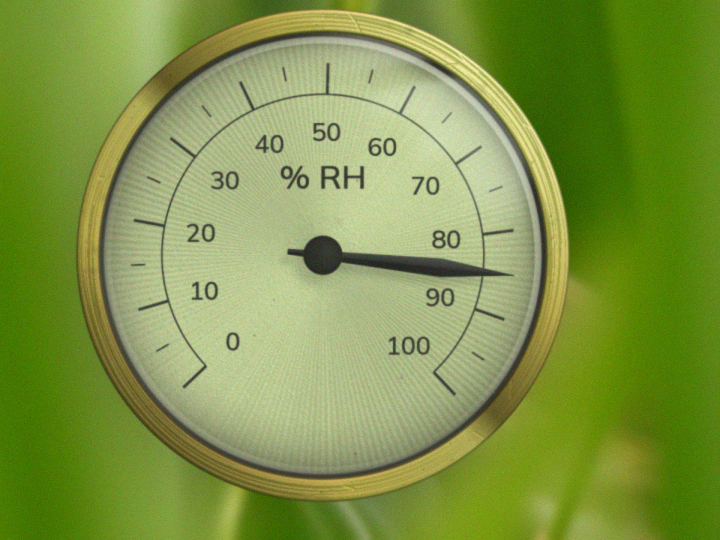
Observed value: 85
